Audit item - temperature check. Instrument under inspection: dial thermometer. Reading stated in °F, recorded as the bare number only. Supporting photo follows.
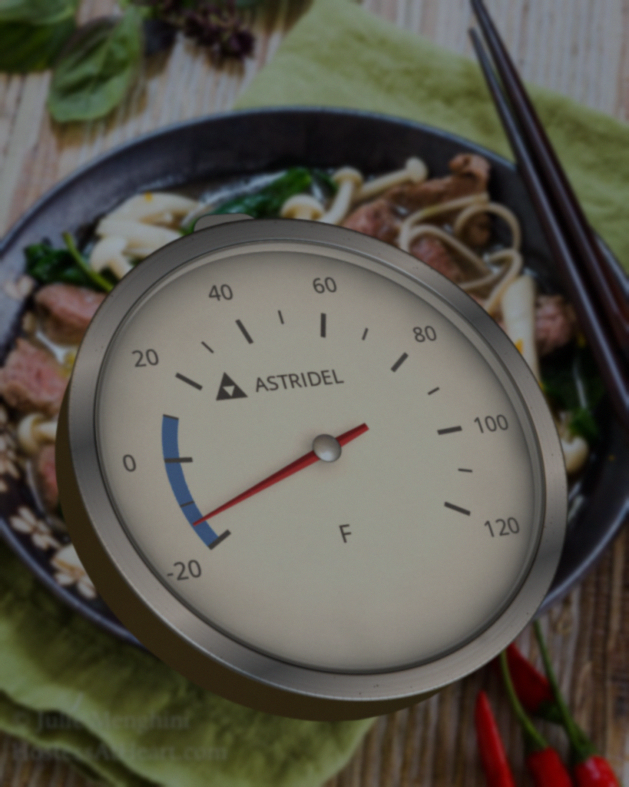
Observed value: -15
